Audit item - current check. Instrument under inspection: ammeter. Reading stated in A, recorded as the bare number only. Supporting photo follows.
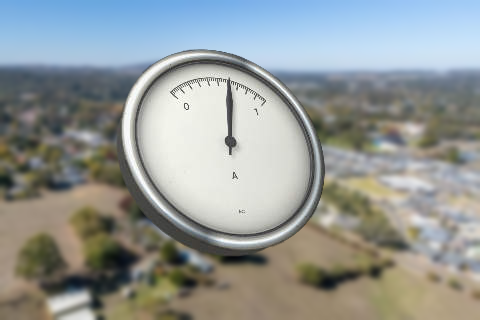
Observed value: 0.6
